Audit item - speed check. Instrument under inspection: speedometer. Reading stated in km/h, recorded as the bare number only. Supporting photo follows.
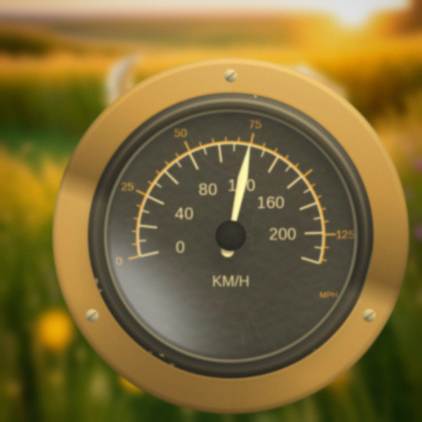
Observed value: 120
